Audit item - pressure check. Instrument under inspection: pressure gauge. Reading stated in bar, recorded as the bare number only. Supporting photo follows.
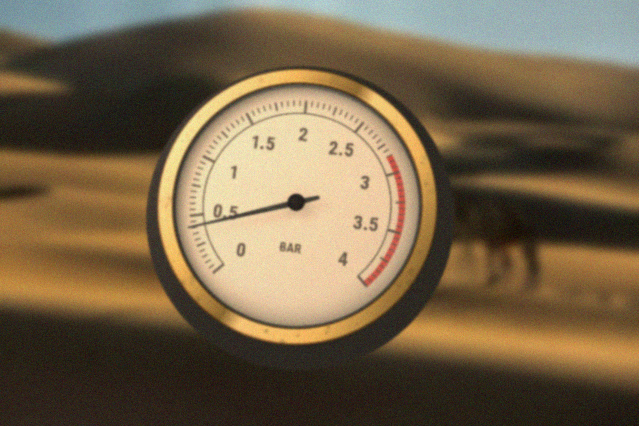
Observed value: 0.4
